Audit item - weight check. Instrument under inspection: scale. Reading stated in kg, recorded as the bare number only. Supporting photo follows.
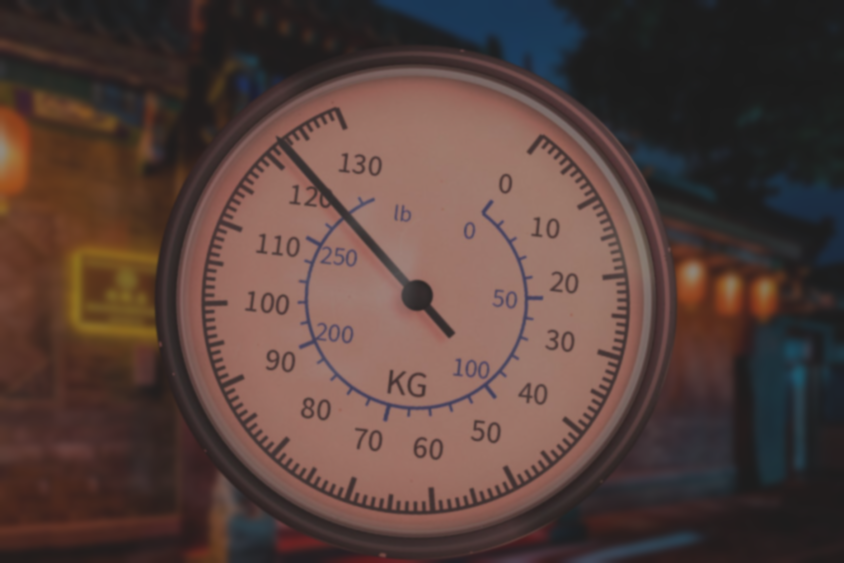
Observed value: 122
